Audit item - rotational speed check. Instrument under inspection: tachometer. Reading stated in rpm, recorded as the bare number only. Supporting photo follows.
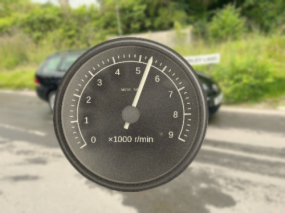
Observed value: 5400
